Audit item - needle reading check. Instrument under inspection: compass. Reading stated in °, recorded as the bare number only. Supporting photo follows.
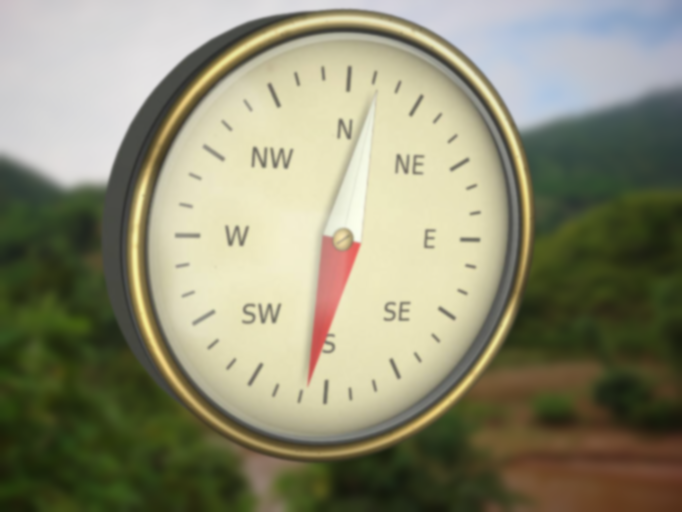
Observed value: 190
